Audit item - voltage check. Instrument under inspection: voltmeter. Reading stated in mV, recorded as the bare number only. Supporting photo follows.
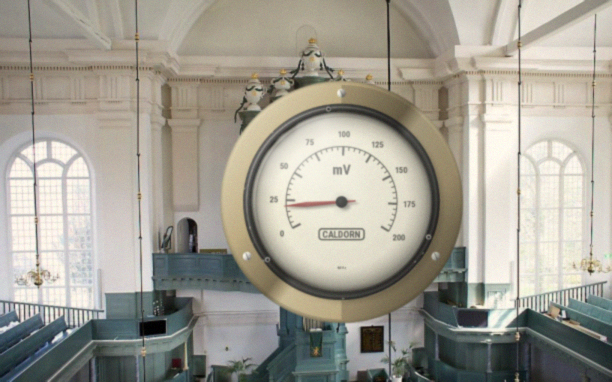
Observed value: 20
